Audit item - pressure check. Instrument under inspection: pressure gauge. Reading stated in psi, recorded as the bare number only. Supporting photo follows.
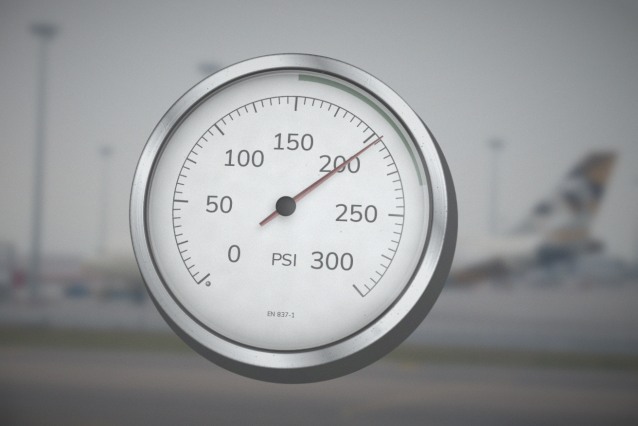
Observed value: 205
